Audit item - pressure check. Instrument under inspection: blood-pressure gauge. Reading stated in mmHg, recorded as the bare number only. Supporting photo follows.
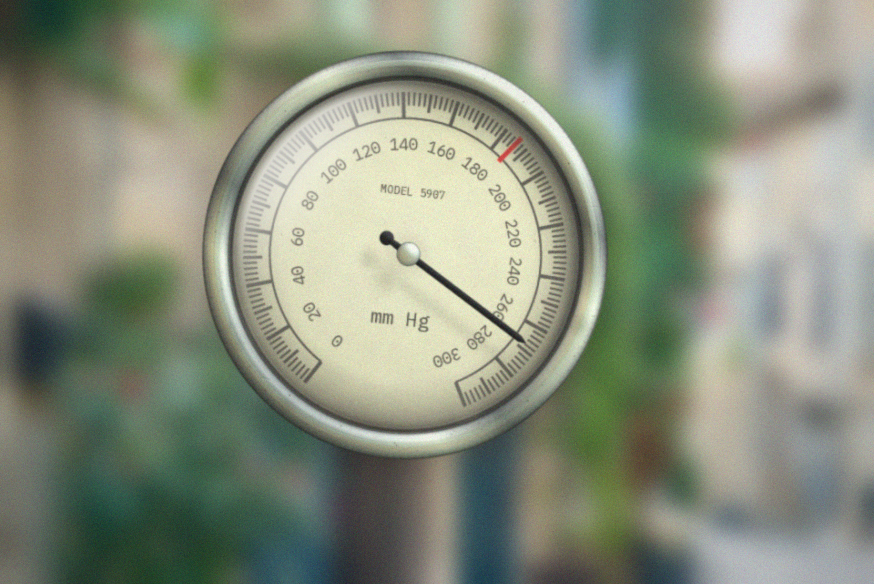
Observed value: 268
